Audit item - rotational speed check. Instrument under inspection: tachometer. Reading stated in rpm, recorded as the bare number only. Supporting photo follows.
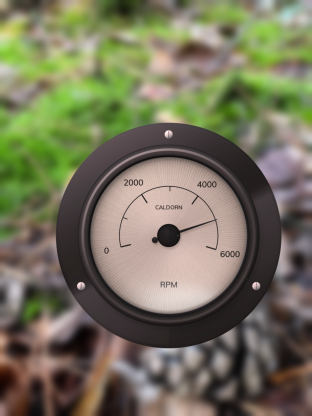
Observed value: 5000
